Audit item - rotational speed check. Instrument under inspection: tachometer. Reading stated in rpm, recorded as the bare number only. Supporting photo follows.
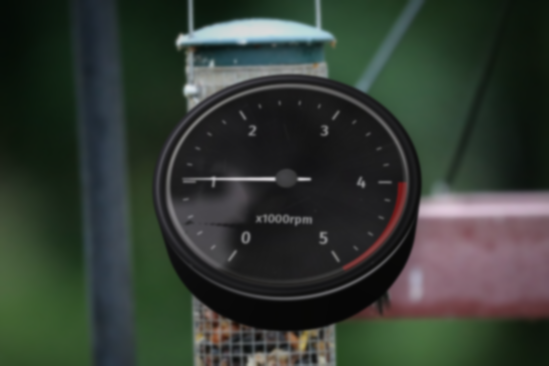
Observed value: 1000
